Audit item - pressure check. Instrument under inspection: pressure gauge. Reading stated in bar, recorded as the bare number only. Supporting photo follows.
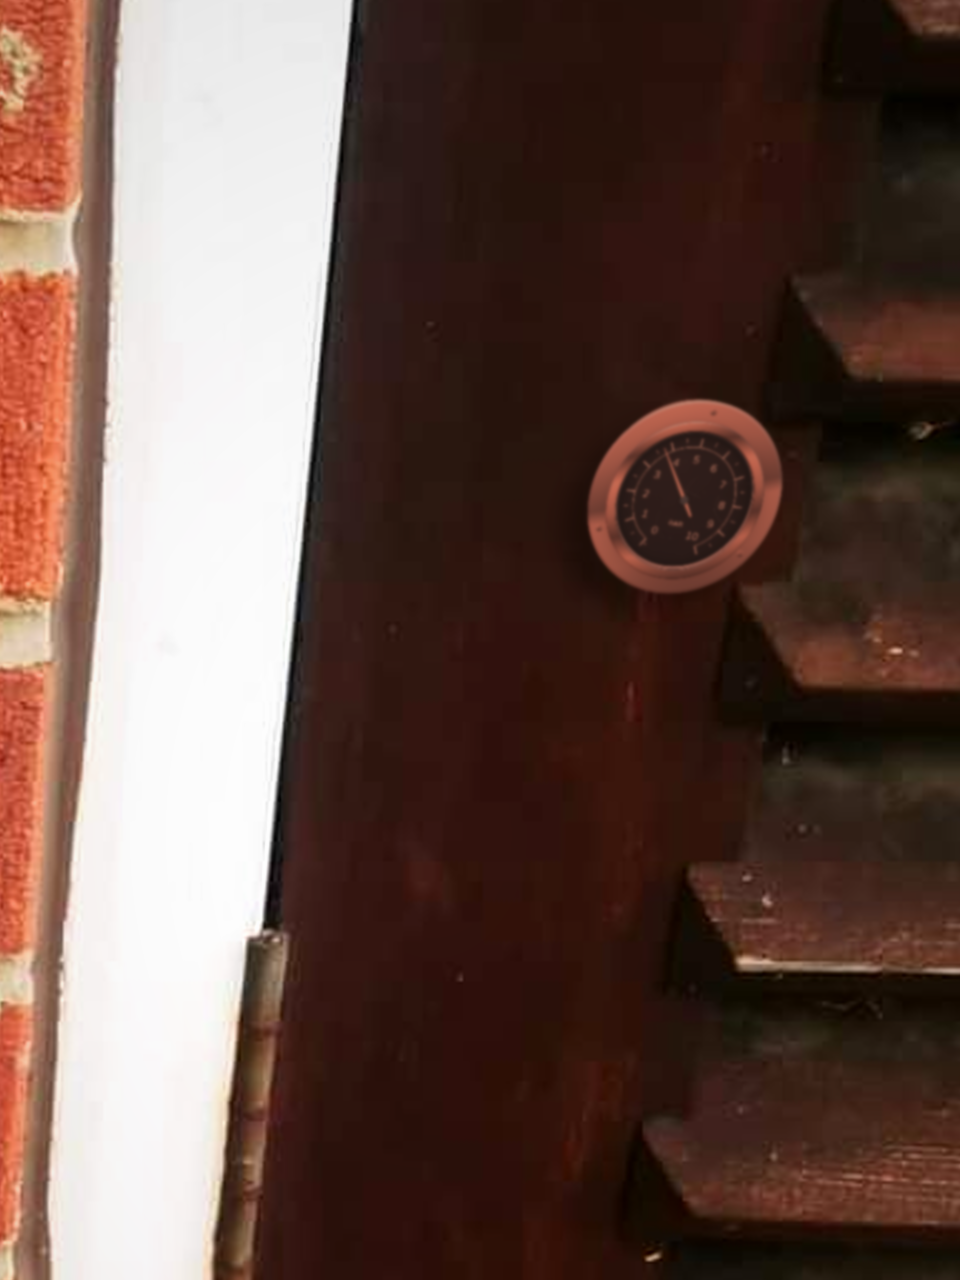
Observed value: 3.75
